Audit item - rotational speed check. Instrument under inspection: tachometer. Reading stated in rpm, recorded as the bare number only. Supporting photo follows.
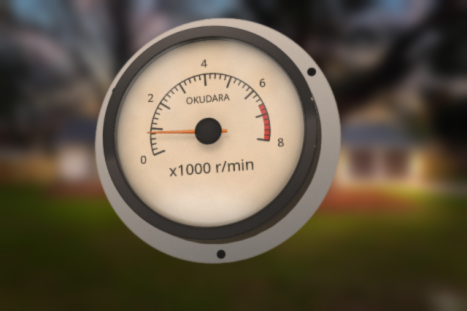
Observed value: 800
